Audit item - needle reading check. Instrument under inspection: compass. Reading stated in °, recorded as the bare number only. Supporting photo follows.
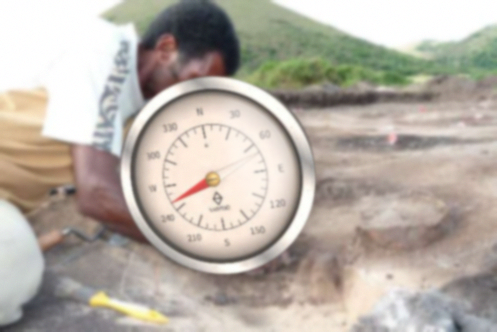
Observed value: 250
